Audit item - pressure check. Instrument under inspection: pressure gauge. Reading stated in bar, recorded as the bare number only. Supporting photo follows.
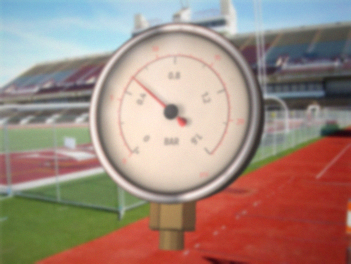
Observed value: 0.5
